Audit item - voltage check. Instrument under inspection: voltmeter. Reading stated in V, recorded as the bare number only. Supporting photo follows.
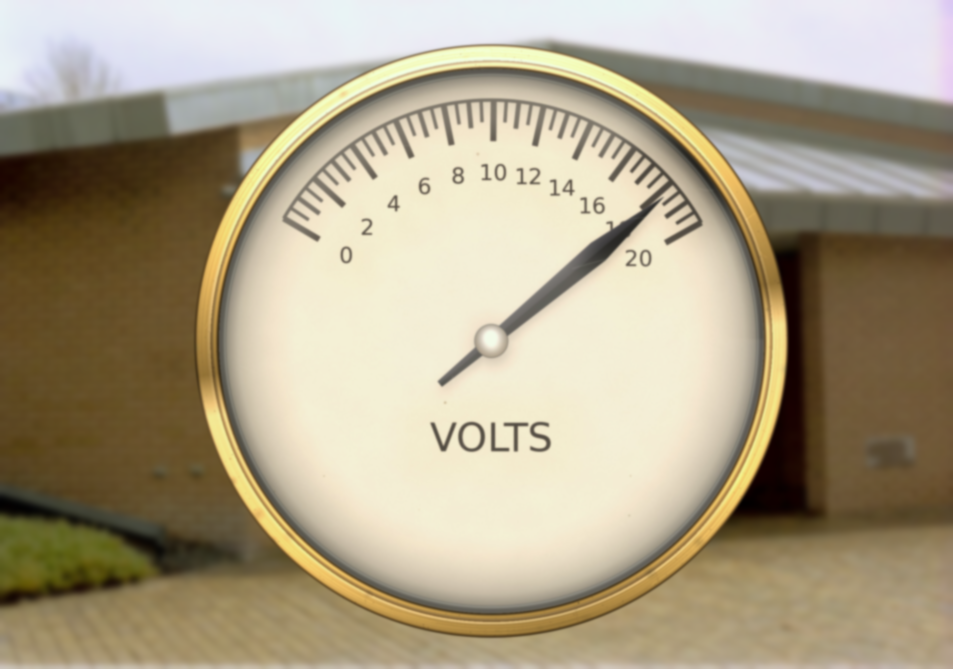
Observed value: 18.25
